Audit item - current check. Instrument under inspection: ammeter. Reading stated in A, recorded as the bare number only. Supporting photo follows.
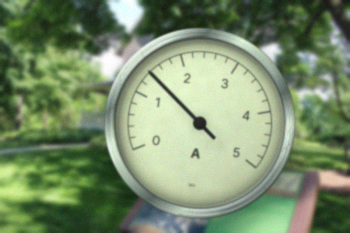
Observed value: 1.4
